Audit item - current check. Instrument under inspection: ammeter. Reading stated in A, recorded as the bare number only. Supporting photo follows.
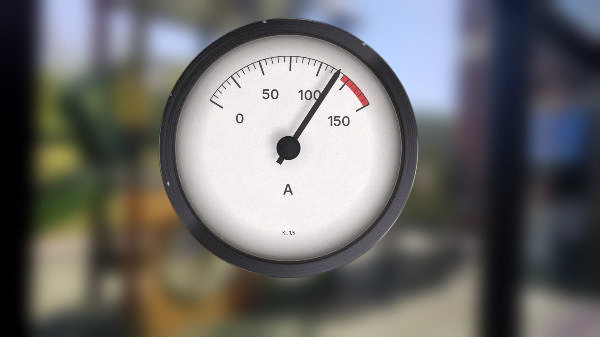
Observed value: 115
